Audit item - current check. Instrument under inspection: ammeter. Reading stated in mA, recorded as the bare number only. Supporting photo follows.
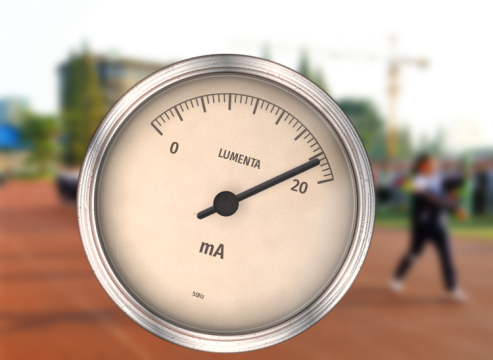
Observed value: 18
